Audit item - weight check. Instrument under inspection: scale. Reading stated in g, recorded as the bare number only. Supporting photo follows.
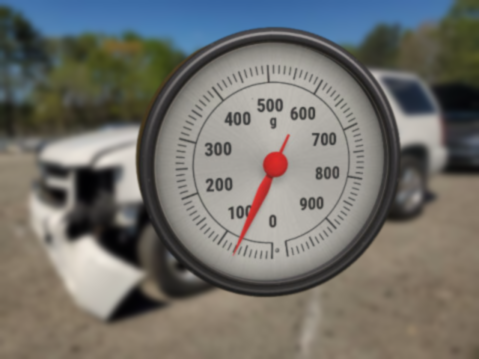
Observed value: 70
